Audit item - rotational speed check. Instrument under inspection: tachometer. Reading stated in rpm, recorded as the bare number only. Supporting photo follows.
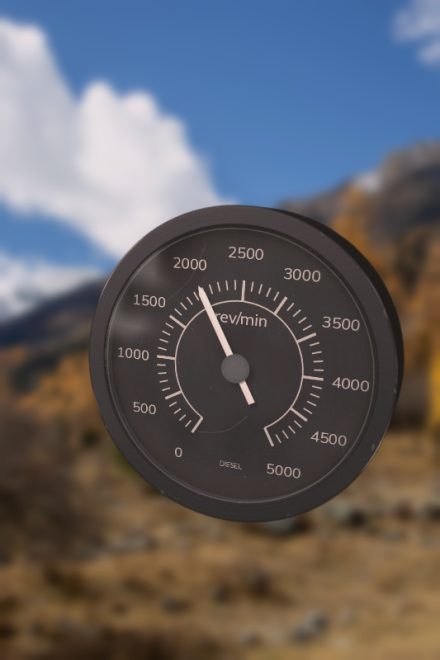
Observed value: 2000
